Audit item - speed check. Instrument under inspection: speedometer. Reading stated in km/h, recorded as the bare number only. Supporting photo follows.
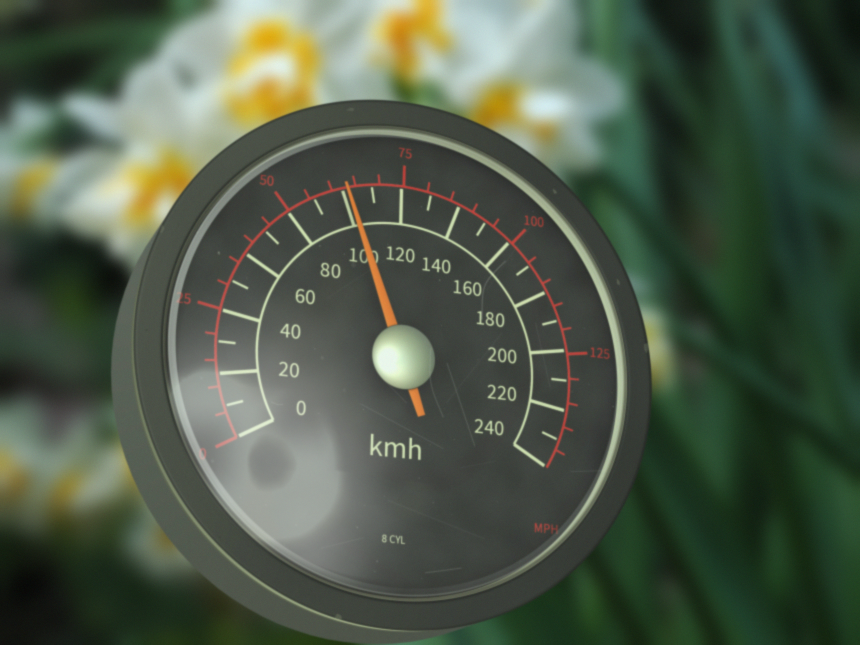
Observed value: 100
